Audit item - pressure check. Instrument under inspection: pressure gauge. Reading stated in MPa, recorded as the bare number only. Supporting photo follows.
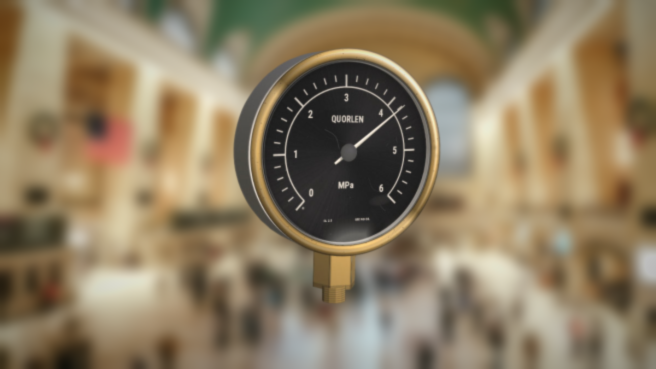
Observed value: 4.2
